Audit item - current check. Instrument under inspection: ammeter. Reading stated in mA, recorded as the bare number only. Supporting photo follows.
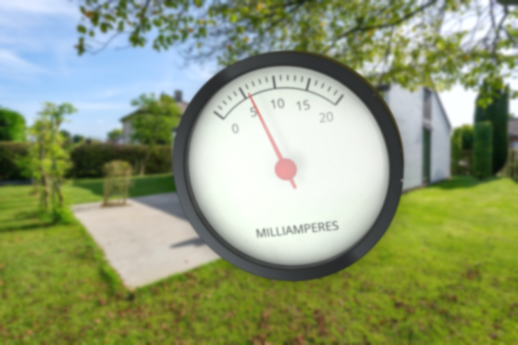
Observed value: 6
